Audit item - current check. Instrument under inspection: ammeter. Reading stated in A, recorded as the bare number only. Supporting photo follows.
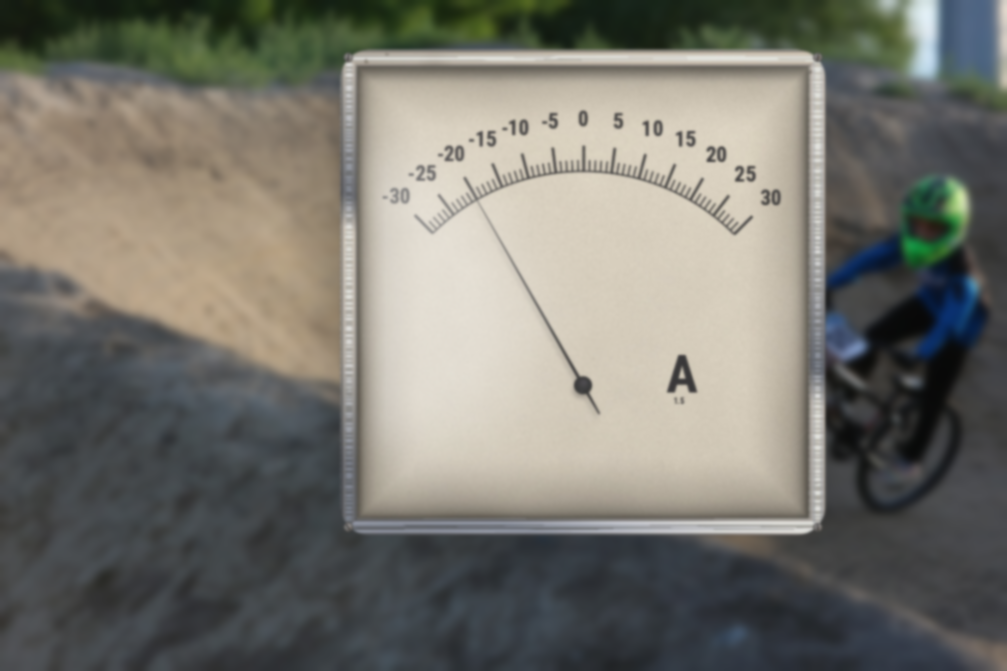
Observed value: -20
